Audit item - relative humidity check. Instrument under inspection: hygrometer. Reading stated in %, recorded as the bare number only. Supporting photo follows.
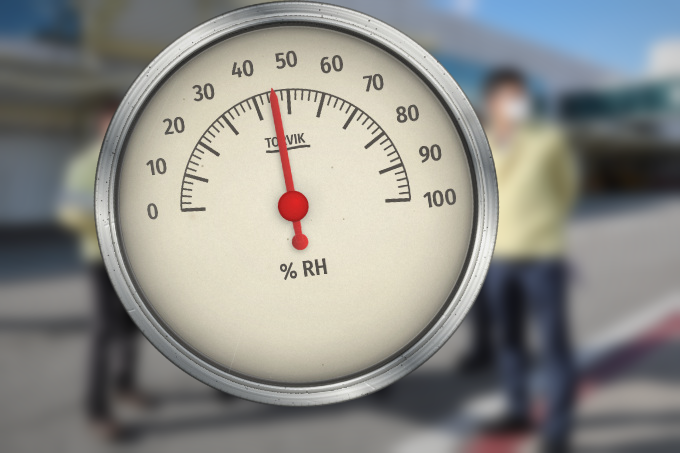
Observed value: 46
